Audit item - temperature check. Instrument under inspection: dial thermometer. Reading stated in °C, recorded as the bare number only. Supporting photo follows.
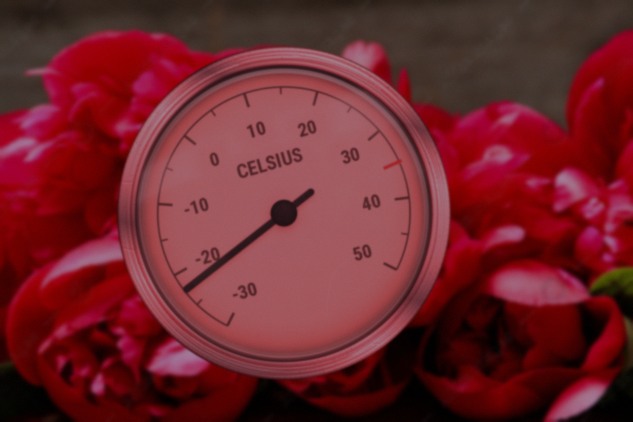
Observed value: -22.5
